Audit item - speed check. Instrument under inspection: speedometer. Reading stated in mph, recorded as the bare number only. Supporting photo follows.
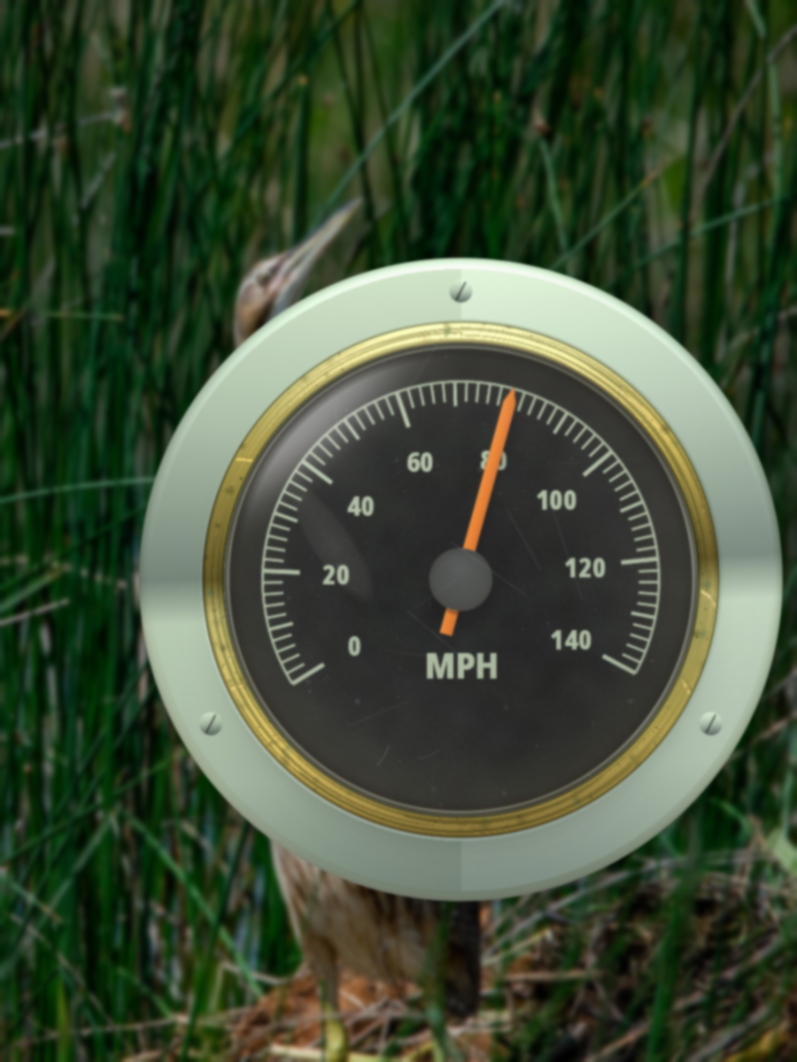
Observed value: 80
